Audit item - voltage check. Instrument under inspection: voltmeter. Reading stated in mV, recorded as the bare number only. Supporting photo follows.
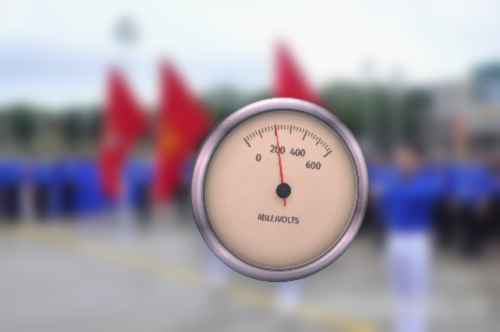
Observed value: 200
